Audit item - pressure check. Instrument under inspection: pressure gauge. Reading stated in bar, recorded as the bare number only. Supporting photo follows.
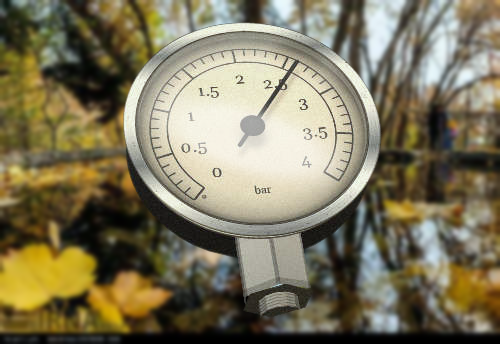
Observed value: 2.6
